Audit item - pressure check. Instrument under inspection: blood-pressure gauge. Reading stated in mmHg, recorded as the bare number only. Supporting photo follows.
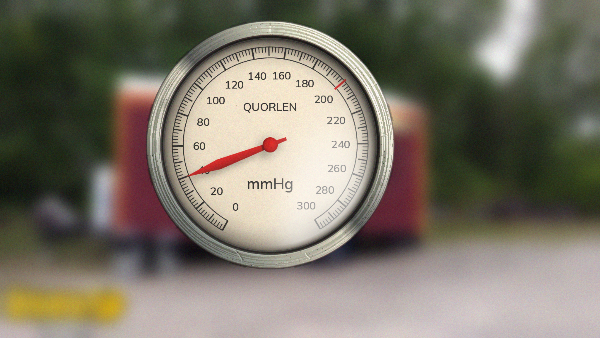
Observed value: 40
